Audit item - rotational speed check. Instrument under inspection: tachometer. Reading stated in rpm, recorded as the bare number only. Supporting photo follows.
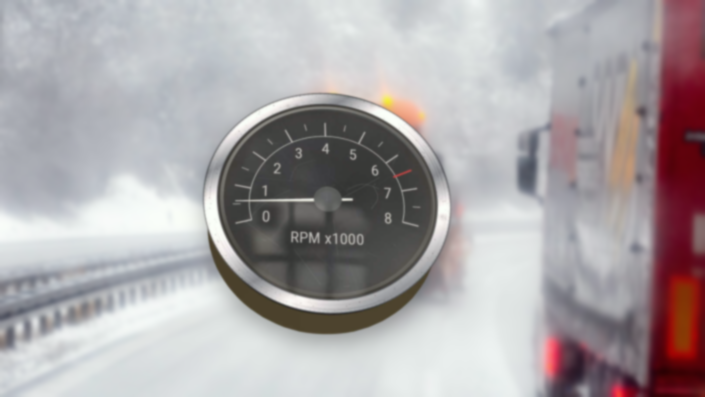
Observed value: 500
